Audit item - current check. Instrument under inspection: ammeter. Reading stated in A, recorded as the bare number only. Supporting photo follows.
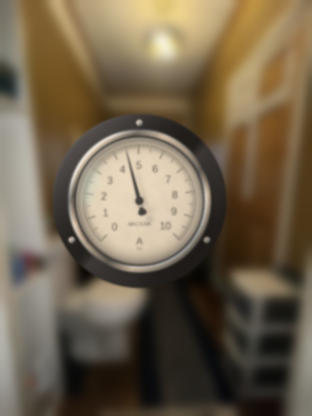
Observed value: 4.5
